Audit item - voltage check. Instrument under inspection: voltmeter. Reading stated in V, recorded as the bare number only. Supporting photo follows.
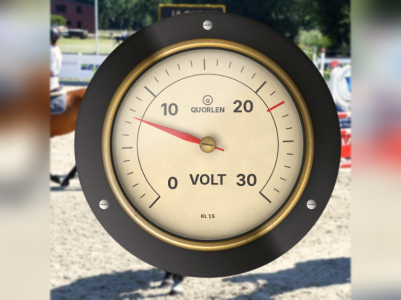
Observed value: 7.5
